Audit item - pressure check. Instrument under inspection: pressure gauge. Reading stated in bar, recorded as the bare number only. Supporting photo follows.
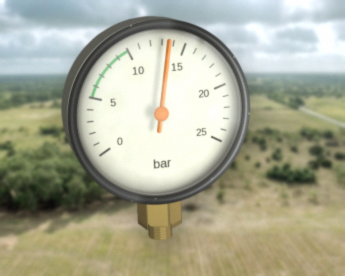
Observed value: 13.5
